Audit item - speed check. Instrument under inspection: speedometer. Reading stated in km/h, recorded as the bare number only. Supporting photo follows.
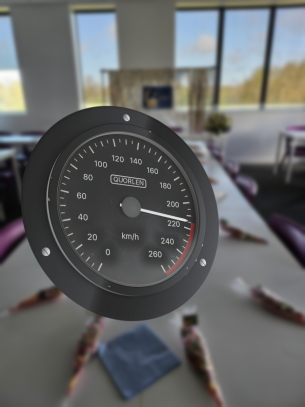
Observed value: 215
